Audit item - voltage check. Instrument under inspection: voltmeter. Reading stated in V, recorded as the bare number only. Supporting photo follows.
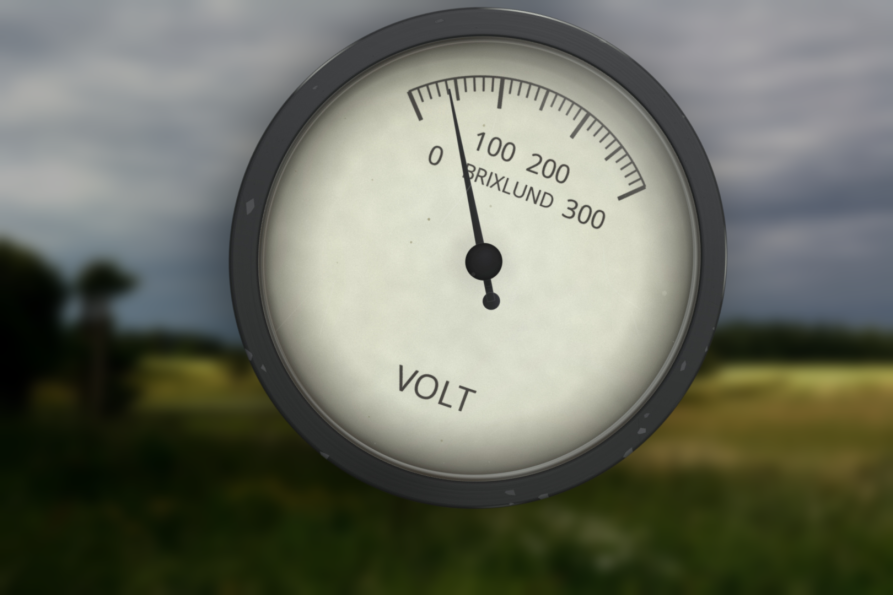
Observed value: 40
